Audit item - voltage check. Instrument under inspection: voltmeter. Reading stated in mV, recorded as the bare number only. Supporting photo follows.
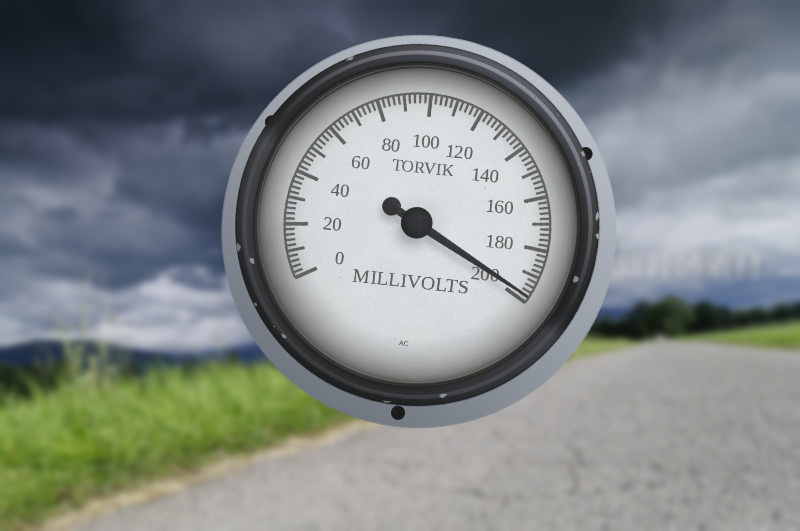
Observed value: 198
